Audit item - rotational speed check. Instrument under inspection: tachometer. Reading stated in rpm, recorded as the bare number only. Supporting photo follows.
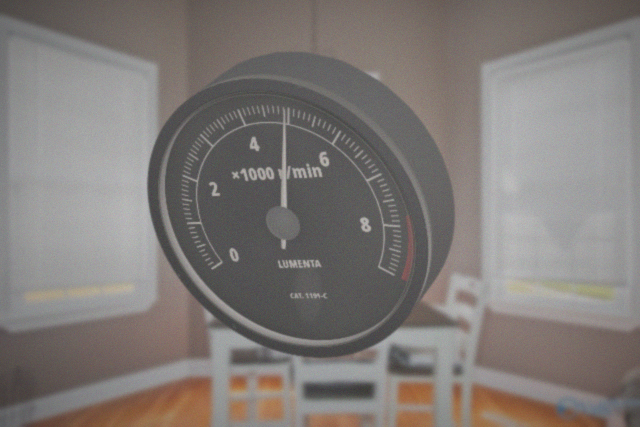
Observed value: 5000
